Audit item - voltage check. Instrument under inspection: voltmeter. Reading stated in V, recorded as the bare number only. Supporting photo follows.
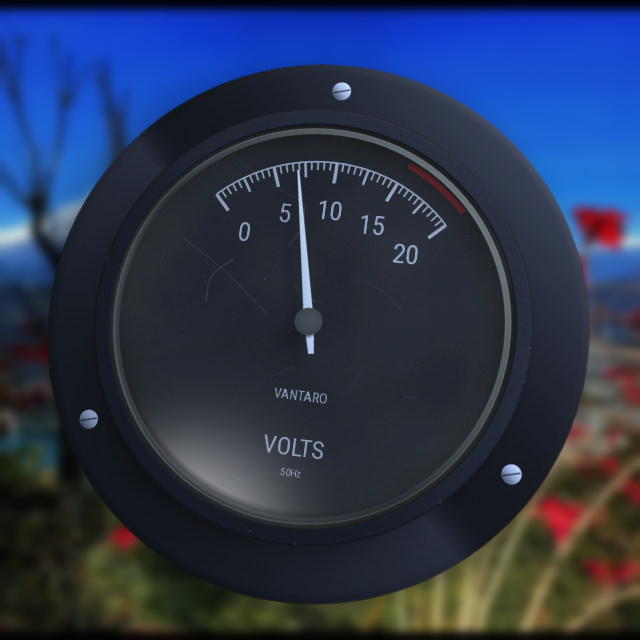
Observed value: 7
